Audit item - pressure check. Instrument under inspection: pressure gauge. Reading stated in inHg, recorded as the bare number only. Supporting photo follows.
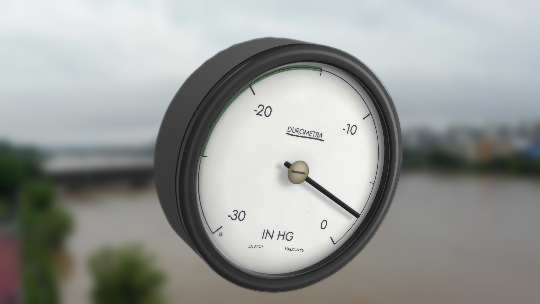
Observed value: -2.5
